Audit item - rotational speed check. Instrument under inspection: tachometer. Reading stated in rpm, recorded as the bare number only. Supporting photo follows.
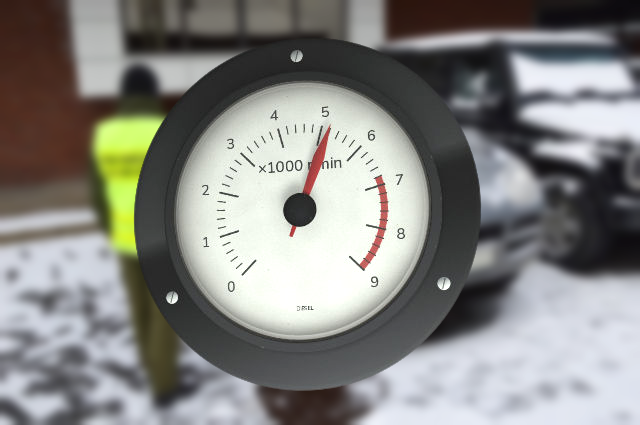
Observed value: 5200
